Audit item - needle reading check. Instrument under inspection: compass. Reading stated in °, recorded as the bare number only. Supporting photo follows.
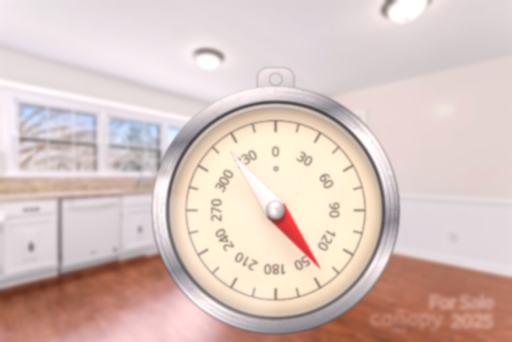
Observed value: 142.5
